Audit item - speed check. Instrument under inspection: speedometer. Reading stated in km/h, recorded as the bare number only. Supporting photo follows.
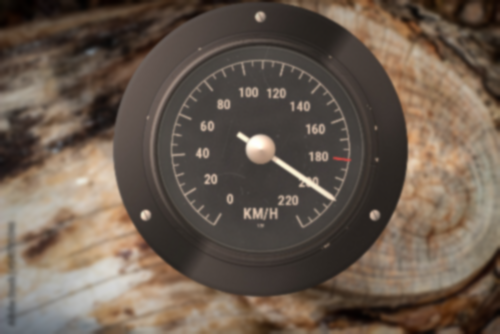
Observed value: 200
